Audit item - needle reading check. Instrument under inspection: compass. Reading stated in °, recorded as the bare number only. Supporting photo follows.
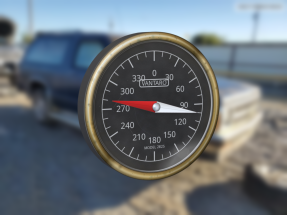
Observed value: 280
